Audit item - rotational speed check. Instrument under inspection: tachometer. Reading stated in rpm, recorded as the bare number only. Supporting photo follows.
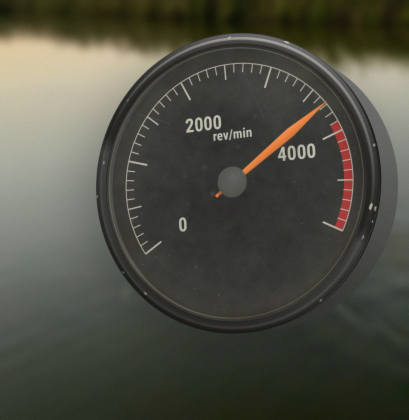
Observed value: 3700
